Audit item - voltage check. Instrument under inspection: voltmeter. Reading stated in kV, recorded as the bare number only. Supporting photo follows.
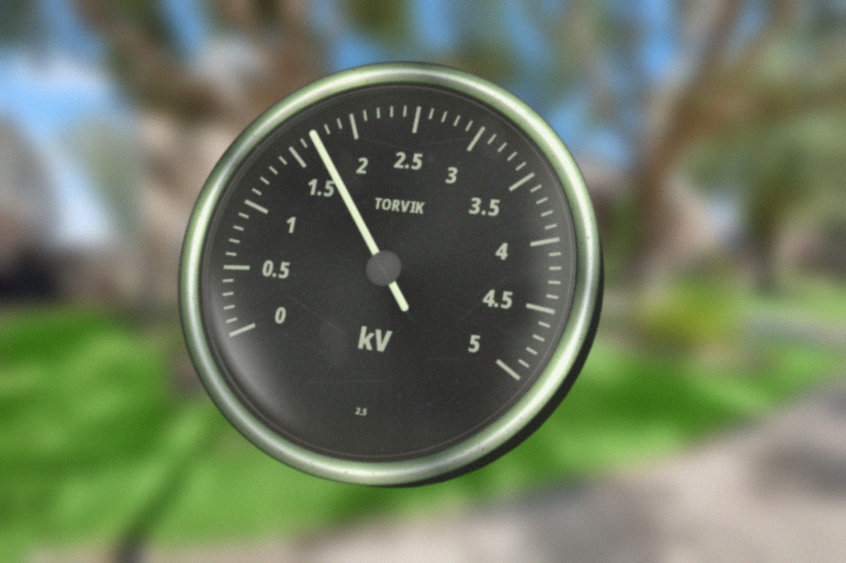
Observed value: 1.7
